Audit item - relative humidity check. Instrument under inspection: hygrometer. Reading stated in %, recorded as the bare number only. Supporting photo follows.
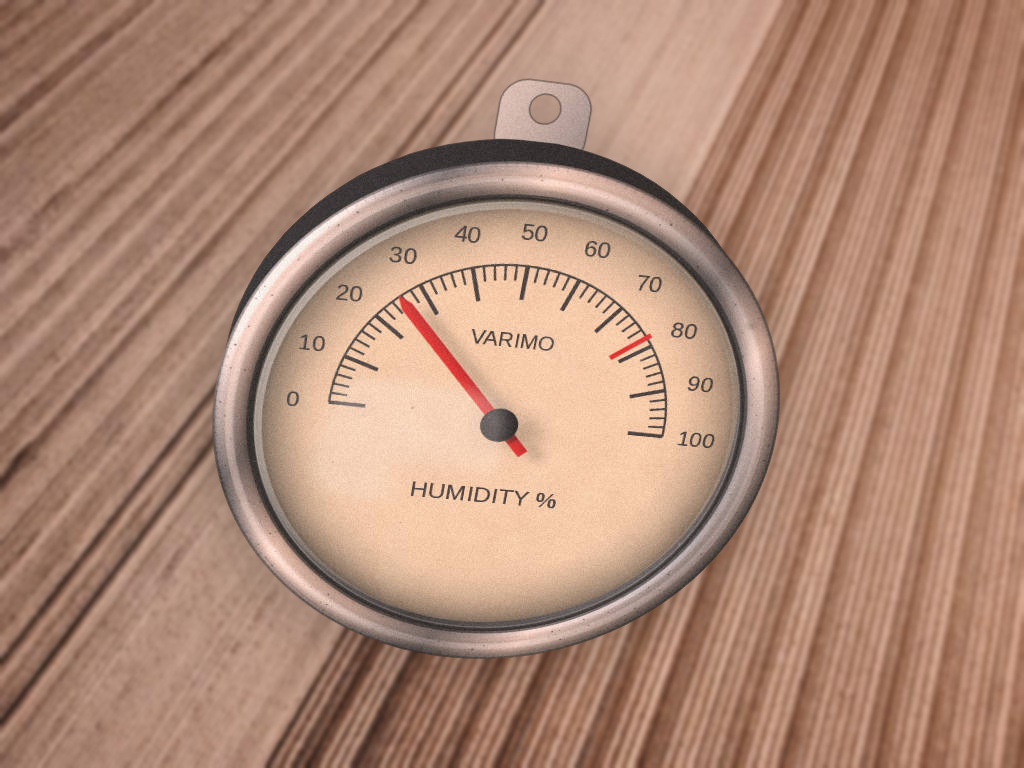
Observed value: 26
